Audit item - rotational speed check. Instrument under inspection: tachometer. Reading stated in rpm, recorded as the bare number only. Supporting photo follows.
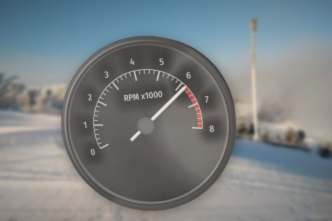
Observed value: 6200
